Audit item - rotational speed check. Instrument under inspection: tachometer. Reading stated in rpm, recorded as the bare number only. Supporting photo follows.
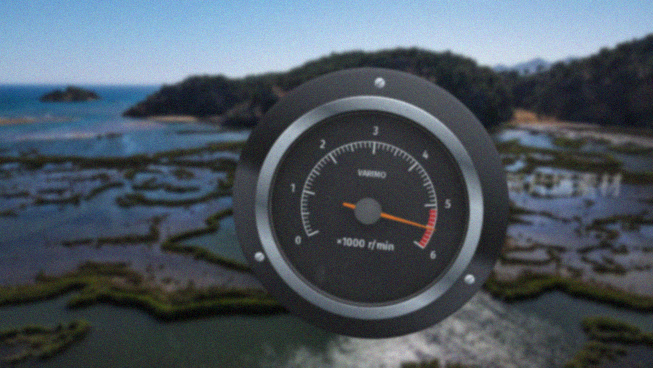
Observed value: 5500
